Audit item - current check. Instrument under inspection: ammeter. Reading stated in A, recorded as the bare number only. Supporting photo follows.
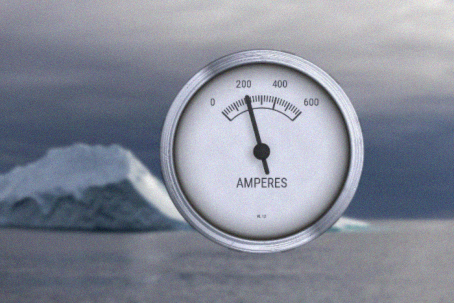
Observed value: 200
